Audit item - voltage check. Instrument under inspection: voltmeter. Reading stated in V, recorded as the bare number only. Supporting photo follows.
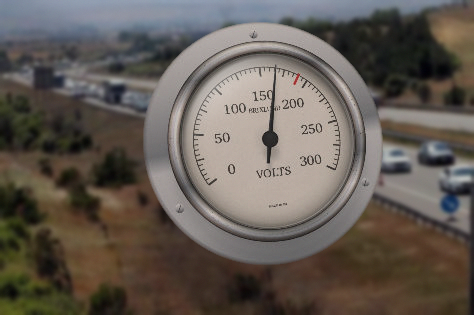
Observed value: 165
